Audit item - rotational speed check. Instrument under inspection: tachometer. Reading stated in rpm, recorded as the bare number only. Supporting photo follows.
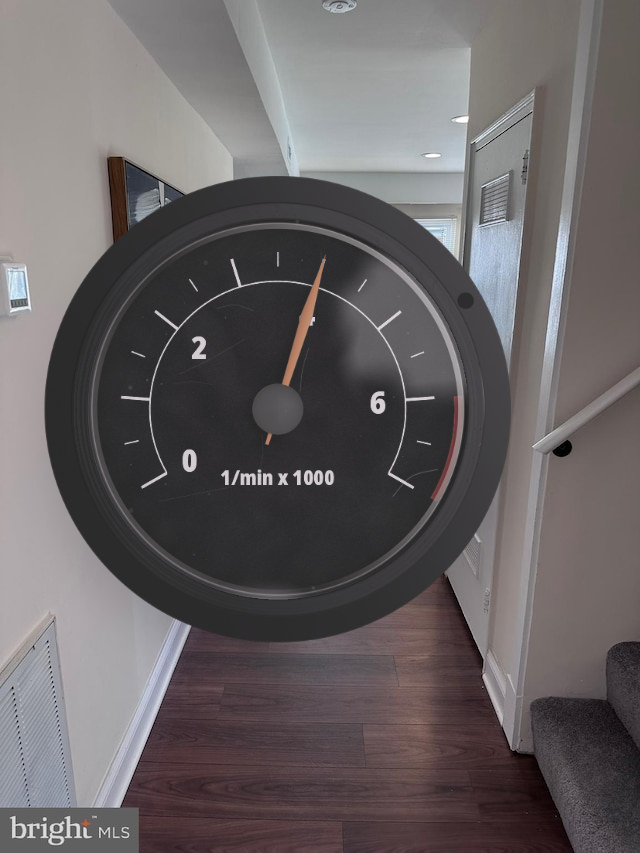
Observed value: 4000
